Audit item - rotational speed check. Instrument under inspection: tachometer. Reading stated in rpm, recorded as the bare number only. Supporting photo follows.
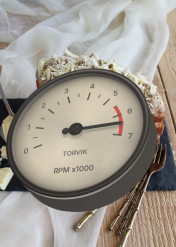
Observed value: 6500
